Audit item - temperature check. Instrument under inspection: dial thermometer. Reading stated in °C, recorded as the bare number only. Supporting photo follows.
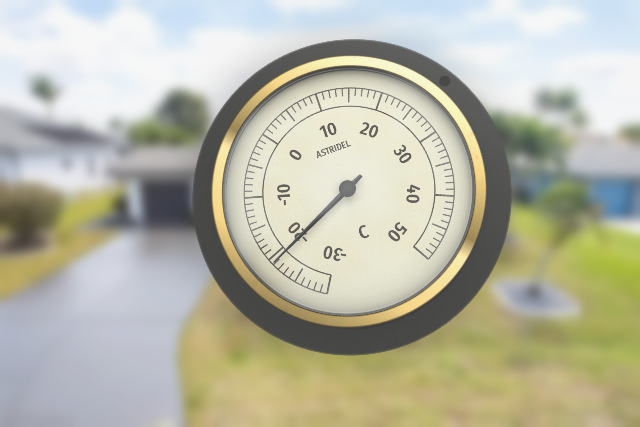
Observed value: -21
